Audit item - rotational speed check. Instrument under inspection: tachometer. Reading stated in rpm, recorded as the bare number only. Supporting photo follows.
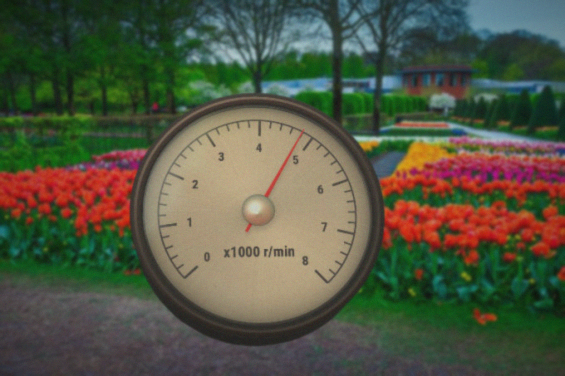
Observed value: 4800
